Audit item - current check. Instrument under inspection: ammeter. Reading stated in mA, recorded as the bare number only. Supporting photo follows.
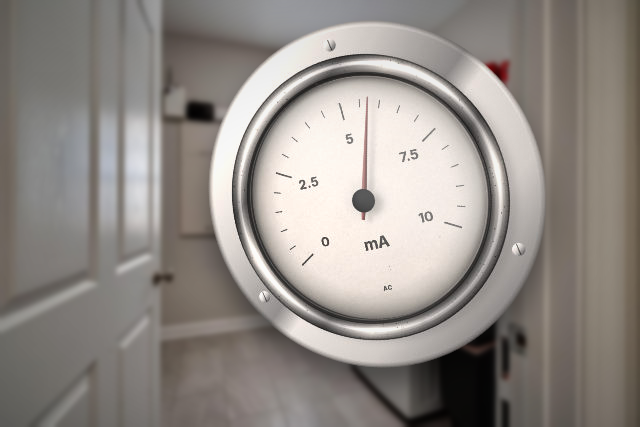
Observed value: 5.75
